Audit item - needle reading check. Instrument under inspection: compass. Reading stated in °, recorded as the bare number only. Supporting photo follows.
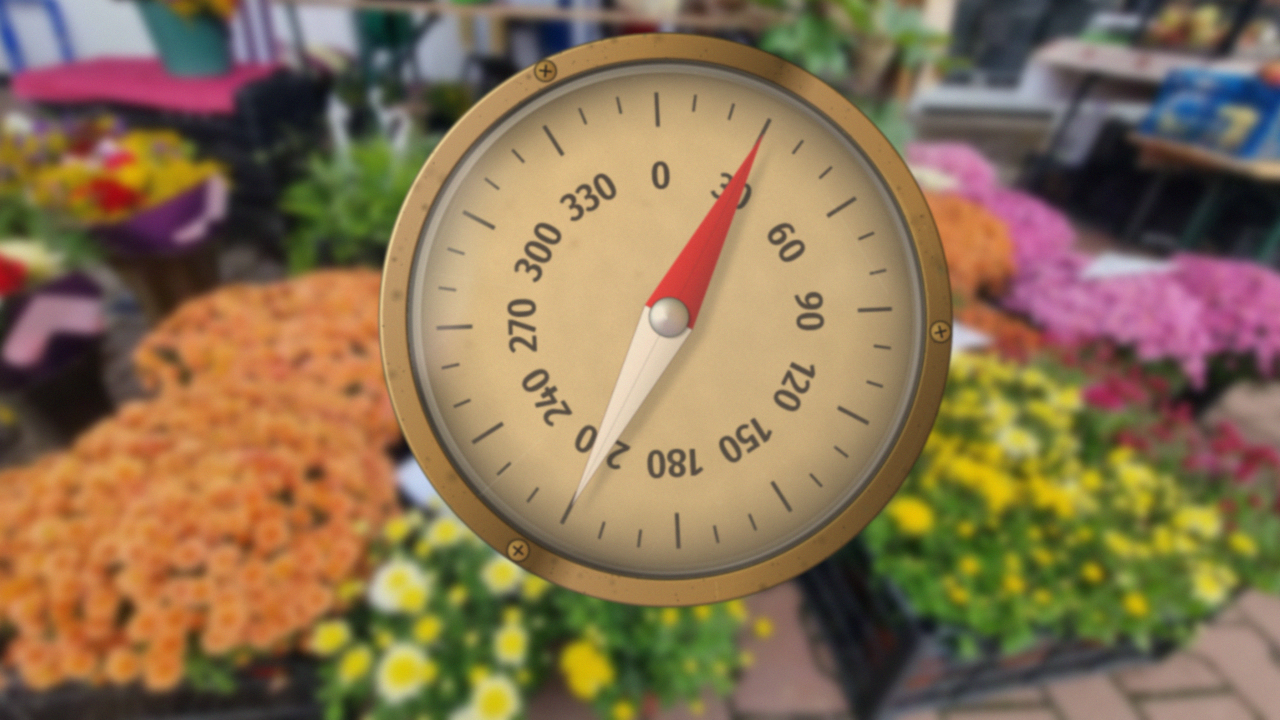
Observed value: 30
